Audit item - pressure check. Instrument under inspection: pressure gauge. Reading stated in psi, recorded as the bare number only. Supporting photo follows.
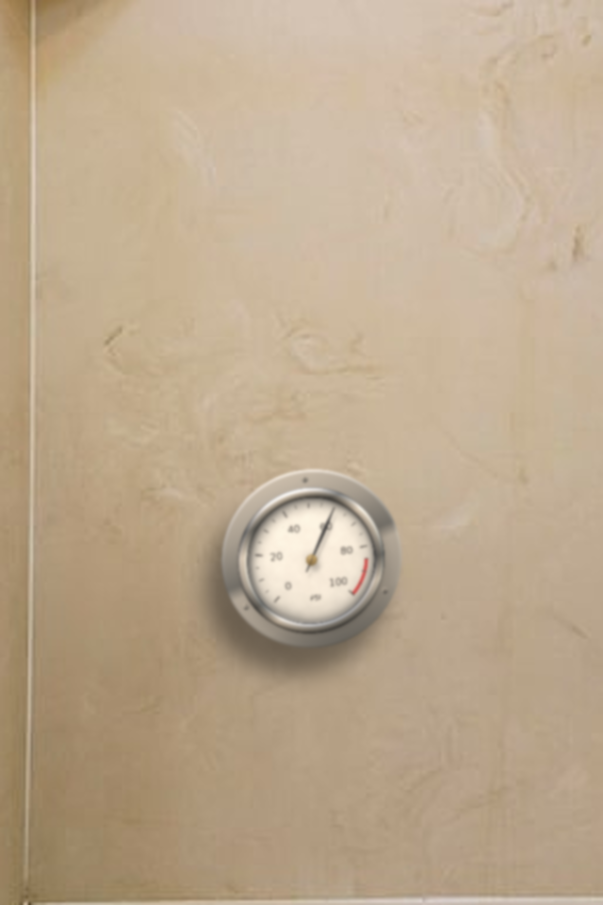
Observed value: 60
